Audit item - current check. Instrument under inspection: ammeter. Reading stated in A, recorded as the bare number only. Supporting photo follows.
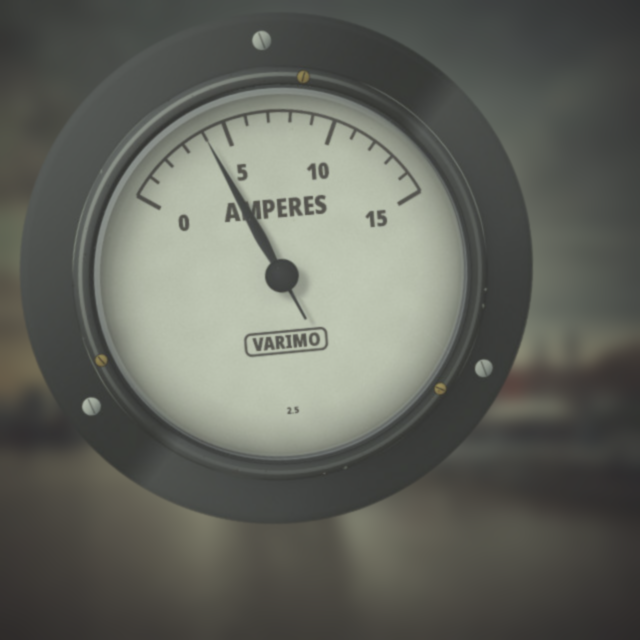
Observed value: 4
